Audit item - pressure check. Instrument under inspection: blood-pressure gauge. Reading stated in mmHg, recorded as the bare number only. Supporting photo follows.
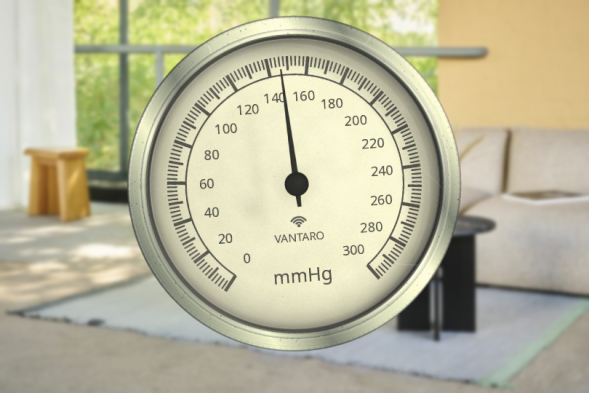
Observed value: 146
